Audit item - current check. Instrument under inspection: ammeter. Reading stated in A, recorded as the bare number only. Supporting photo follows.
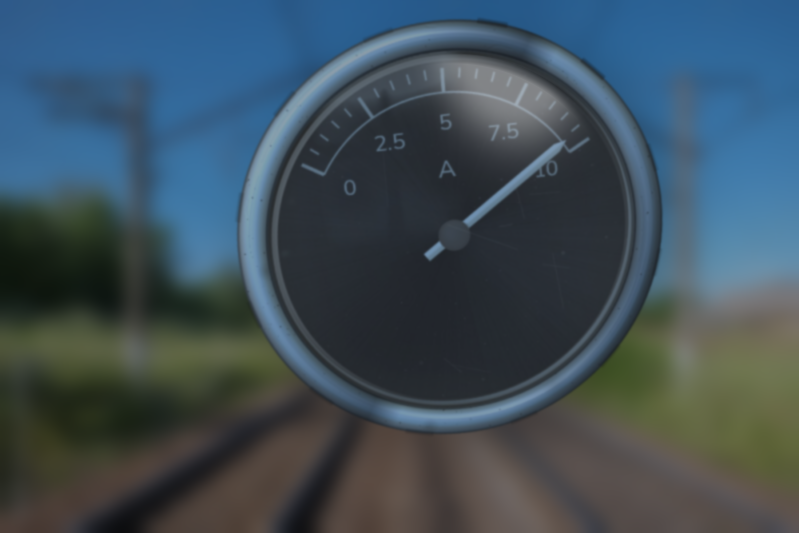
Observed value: 9.5
